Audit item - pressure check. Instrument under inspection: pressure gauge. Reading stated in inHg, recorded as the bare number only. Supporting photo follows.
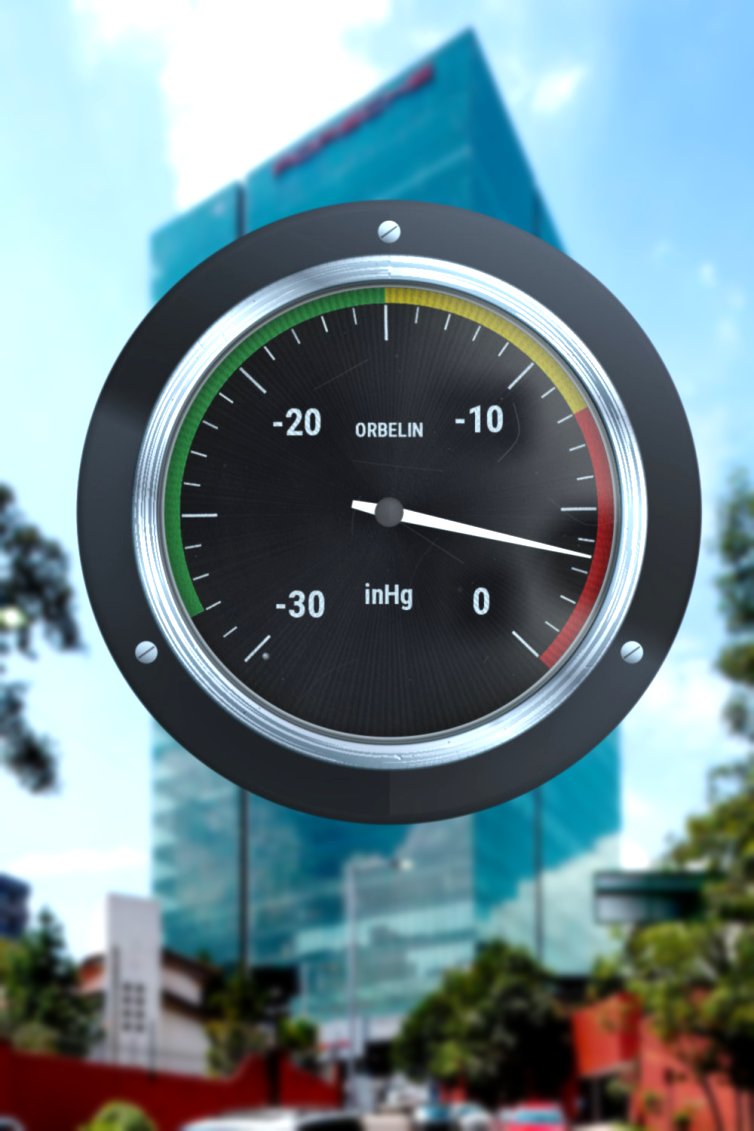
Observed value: -3.5
